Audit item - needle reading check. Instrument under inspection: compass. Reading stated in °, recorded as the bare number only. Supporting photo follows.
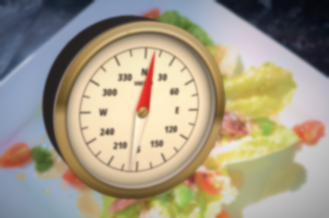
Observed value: 7.5
